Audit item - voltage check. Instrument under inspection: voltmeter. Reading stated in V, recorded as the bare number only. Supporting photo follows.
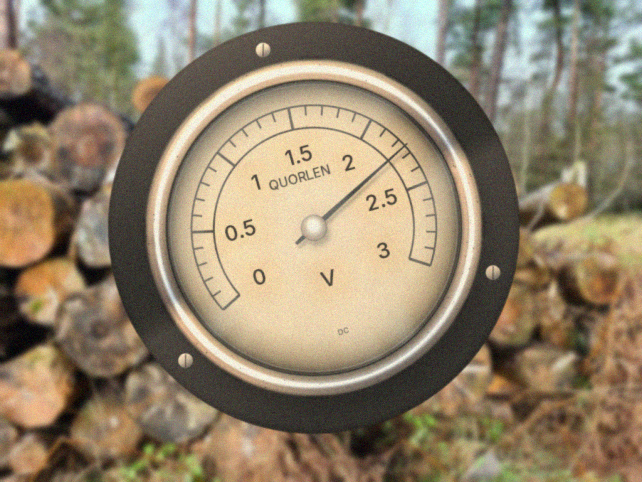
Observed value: 2.25
